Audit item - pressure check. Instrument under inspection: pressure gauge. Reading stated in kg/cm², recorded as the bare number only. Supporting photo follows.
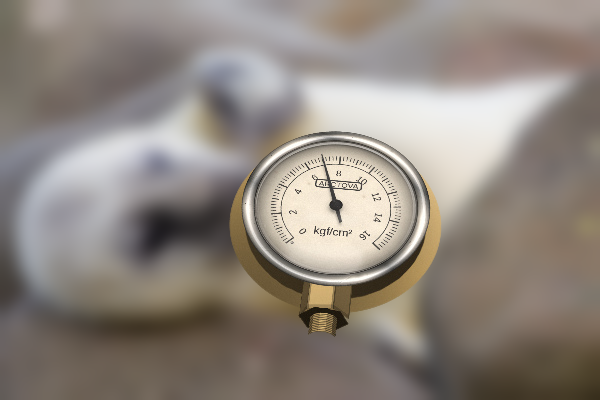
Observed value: 7
